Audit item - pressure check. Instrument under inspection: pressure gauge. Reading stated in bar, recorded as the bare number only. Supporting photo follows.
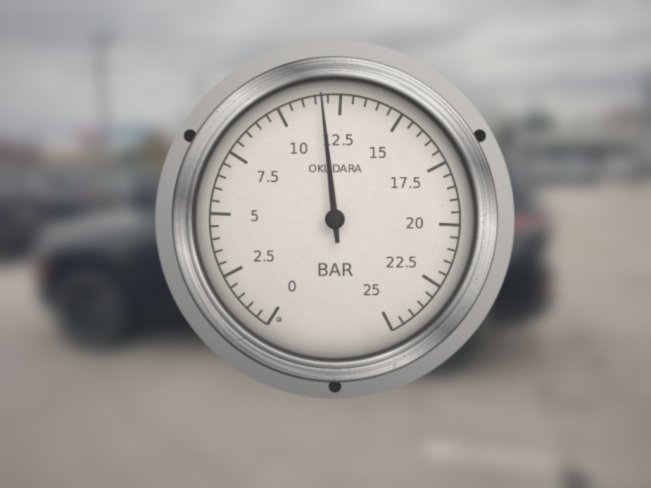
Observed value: 11.75
